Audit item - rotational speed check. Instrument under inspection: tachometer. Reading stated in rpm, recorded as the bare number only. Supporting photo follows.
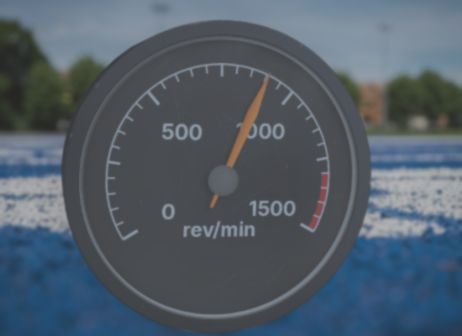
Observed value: 900
